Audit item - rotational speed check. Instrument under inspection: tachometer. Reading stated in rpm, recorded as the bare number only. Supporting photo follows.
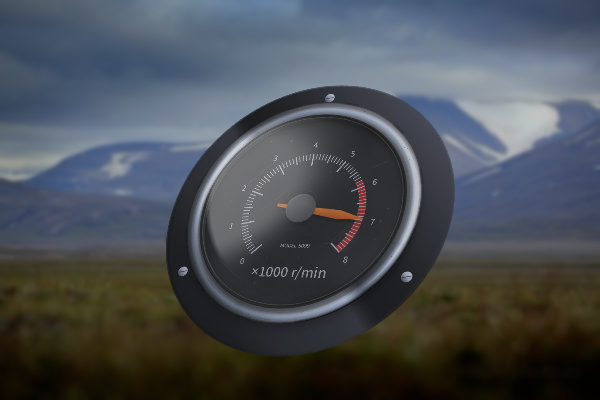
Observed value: 7000
